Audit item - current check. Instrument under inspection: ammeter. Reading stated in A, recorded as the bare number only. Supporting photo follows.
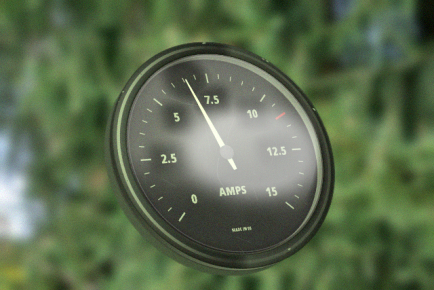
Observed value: 6.5
